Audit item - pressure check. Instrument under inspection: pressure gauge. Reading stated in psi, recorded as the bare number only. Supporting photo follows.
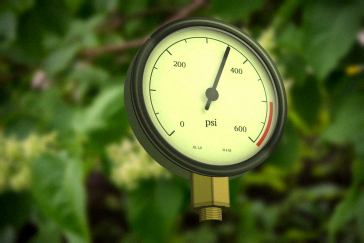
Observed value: 350
